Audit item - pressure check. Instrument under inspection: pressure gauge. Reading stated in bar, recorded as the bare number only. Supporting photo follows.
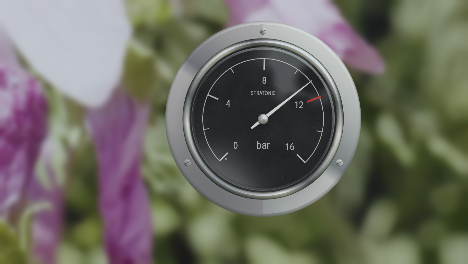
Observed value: 11
